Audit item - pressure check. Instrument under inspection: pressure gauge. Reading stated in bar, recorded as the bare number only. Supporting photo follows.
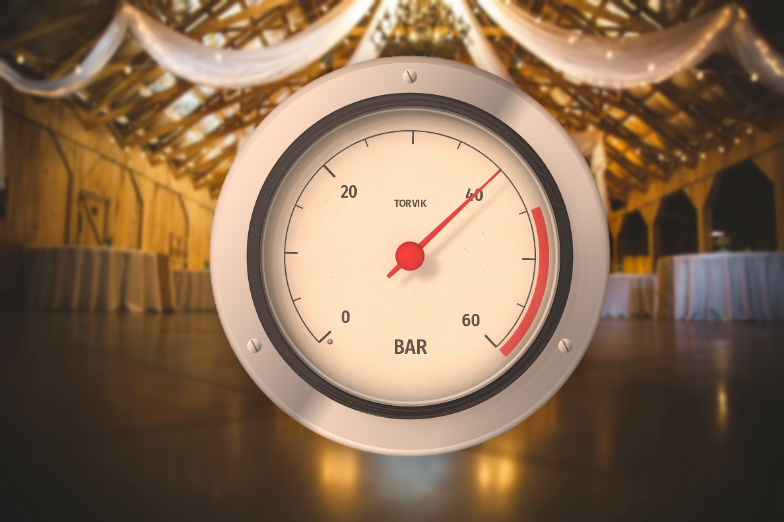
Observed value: 40
